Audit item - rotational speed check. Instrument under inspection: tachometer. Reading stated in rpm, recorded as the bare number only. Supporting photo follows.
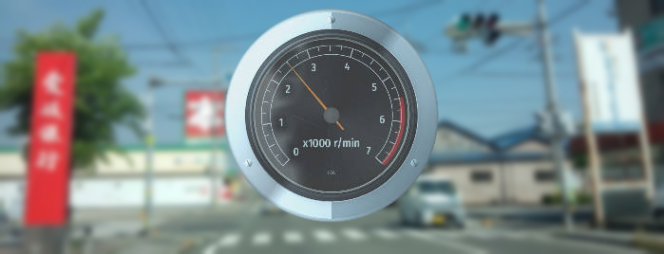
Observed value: 2500
